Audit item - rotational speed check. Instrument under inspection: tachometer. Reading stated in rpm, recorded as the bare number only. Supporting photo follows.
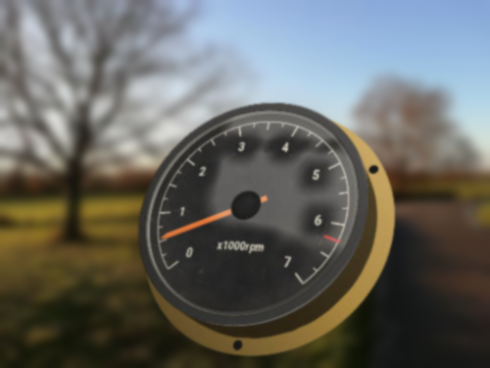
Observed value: 500
